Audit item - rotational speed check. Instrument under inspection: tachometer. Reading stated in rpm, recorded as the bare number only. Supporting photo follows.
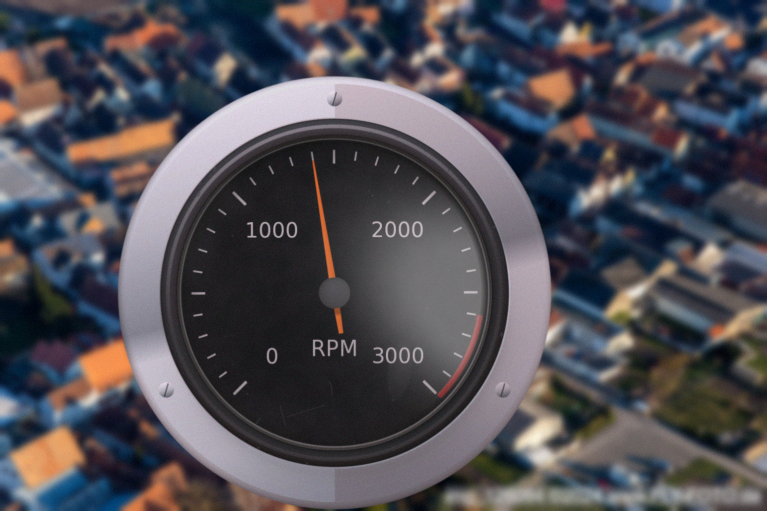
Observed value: 1400
